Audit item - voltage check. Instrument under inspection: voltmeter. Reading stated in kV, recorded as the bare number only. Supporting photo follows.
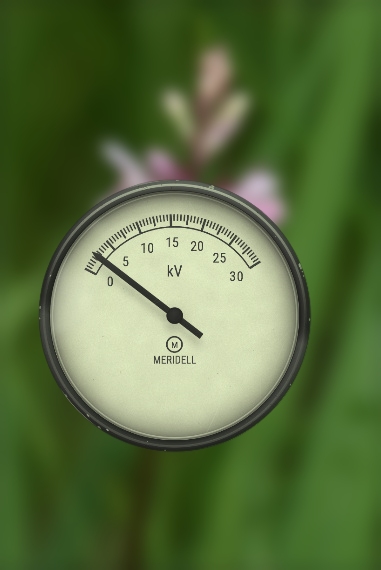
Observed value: 2.5
